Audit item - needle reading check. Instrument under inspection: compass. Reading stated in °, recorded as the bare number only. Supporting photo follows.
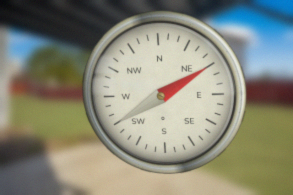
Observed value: 60
